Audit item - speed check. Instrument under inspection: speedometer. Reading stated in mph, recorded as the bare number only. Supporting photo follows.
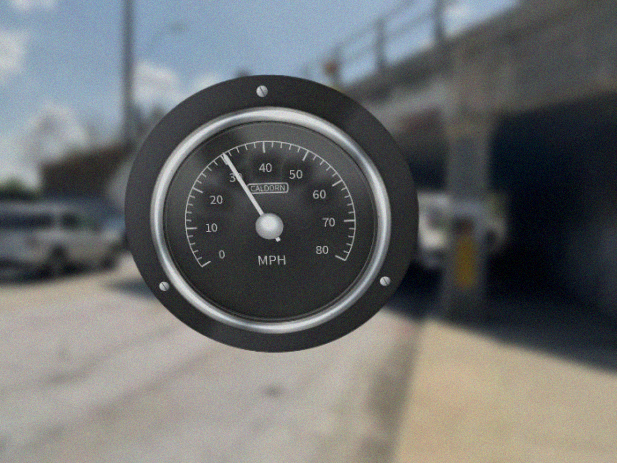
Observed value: 31
